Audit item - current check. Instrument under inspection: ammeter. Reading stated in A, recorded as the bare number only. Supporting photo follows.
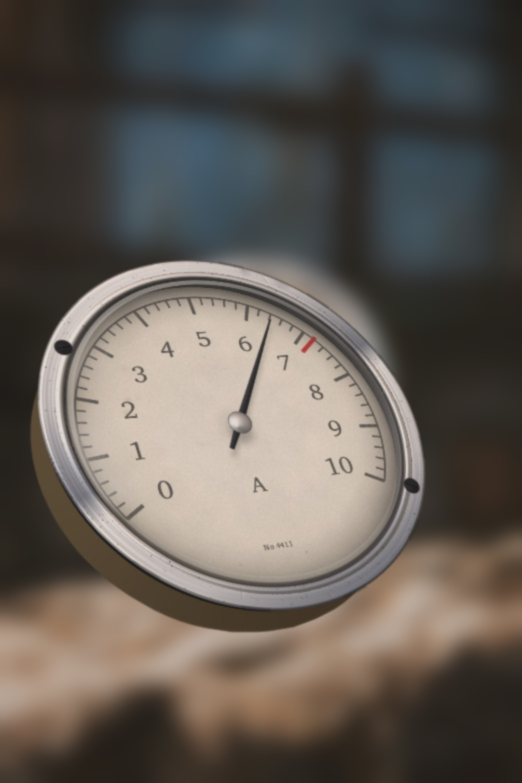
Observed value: 6.4
